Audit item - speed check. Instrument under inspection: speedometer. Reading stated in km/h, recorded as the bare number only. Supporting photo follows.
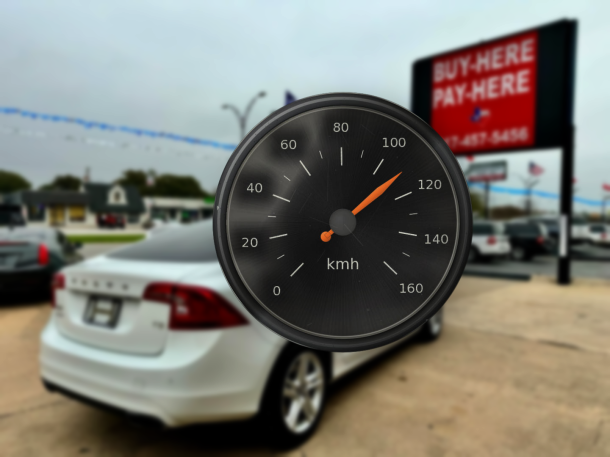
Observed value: 110
